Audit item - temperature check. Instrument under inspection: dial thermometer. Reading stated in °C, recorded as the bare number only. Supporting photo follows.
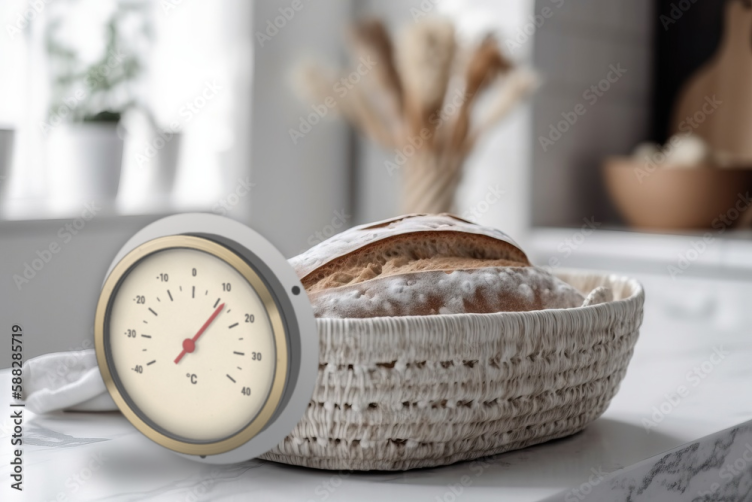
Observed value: 12.5
